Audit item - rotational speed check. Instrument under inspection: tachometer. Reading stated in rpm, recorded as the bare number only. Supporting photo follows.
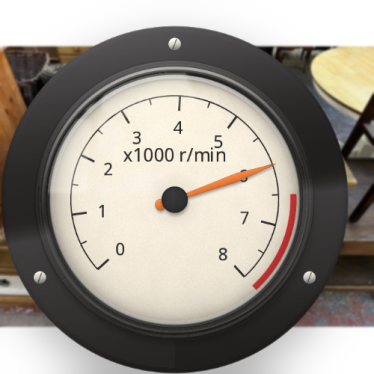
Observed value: 6000
